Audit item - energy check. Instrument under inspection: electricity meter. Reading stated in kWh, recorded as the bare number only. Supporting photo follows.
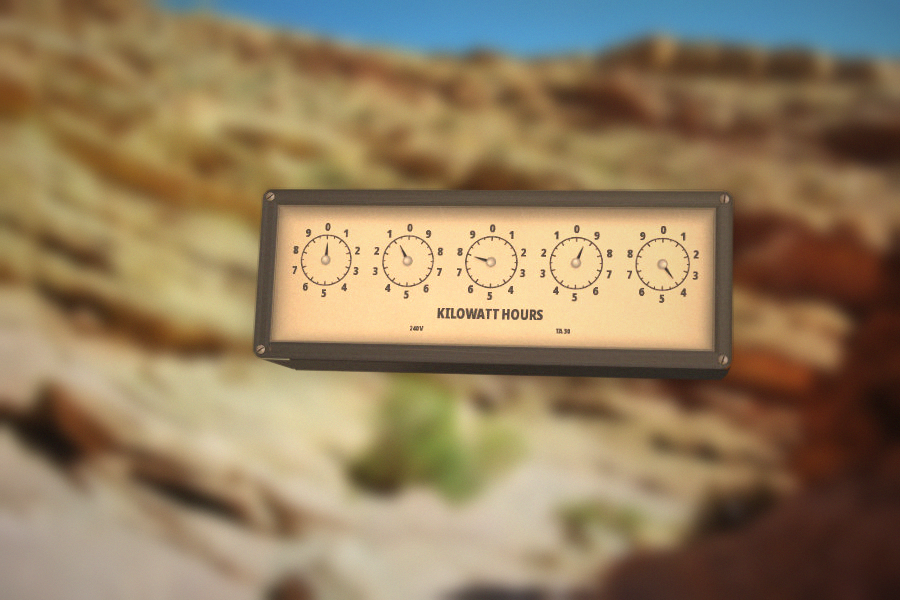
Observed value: 794
